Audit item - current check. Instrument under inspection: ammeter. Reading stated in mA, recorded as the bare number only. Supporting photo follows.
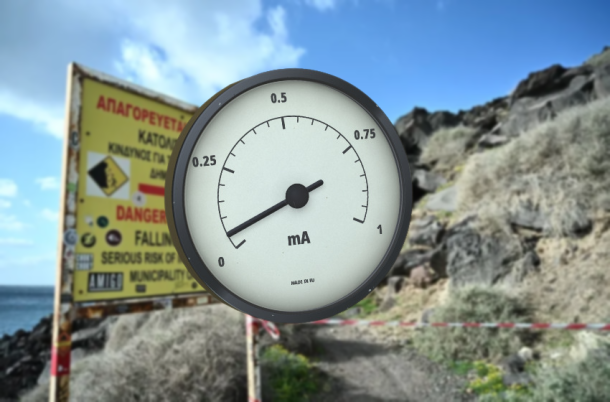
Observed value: 0.05
